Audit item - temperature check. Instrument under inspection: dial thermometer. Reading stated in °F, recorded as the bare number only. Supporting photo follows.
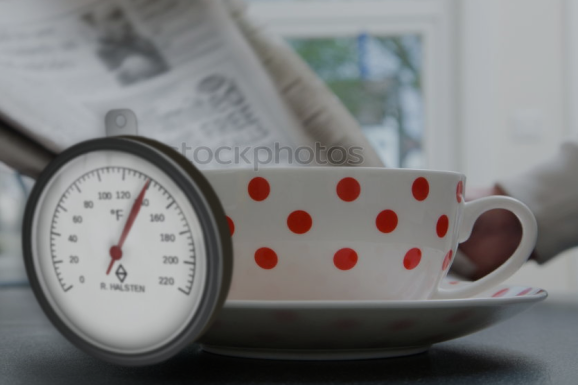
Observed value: 140
